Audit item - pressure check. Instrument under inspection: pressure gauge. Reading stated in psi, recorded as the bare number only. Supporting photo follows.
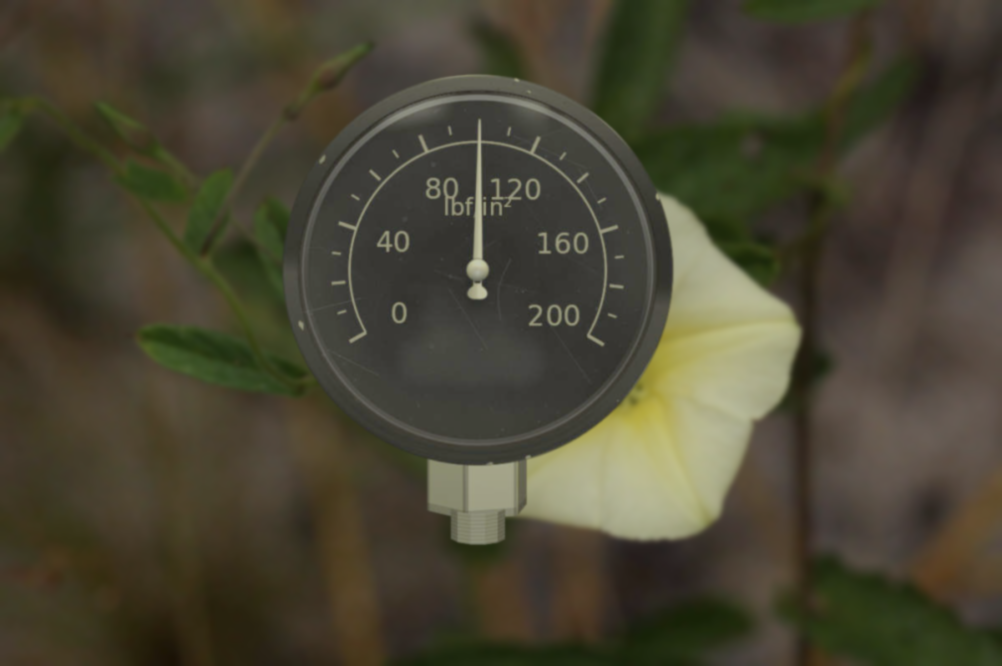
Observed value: 100
